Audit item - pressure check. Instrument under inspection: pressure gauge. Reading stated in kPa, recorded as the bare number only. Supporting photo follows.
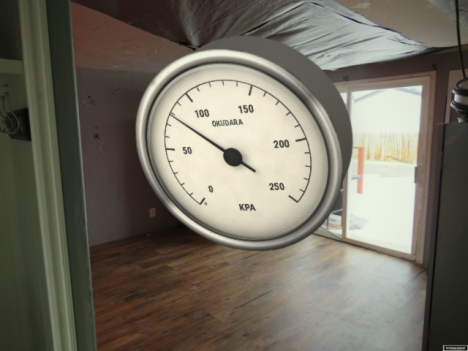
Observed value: 80
